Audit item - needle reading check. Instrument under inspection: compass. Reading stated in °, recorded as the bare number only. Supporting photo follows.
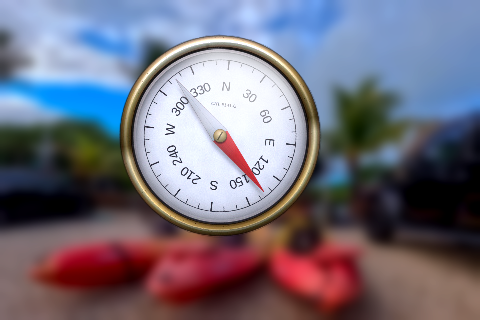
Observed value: 135
